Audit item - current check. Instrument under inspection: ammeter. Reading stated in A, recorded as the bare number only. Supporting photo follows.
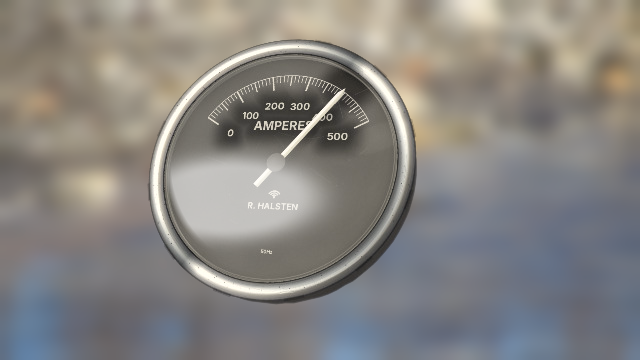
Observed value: 400
